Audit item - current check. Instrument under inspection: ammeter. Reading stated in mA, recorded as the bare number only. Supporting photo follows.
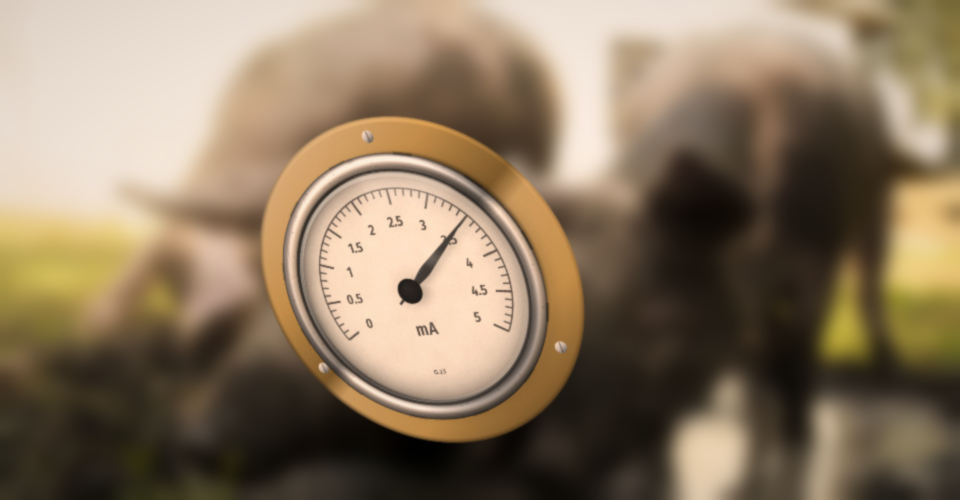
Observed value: 3.5
